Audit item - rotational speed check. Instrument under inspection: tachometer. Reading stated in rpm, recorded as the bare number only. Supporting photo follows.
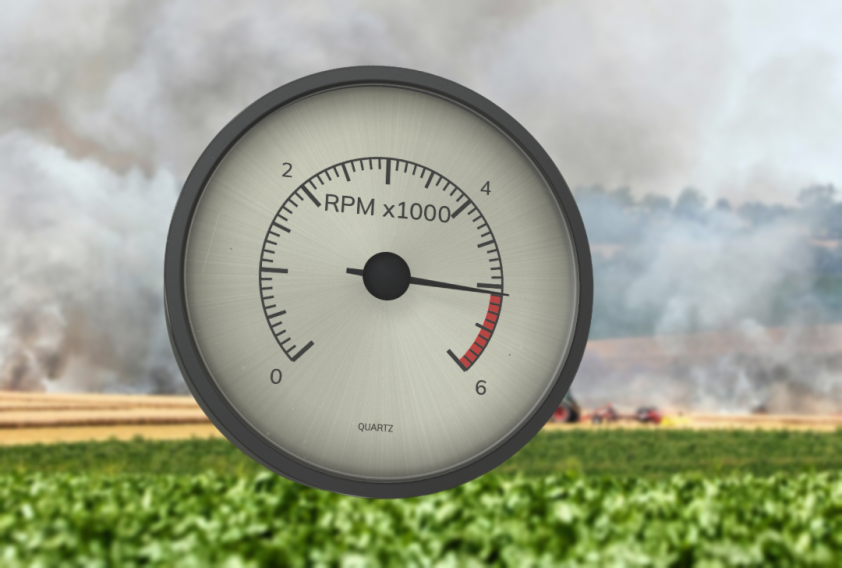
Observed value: 5100
